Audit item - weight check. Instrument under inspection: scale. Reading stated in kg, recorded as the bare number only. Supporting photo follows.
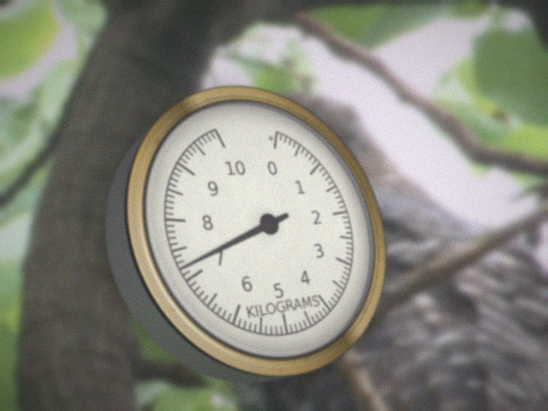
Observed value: 7.2
